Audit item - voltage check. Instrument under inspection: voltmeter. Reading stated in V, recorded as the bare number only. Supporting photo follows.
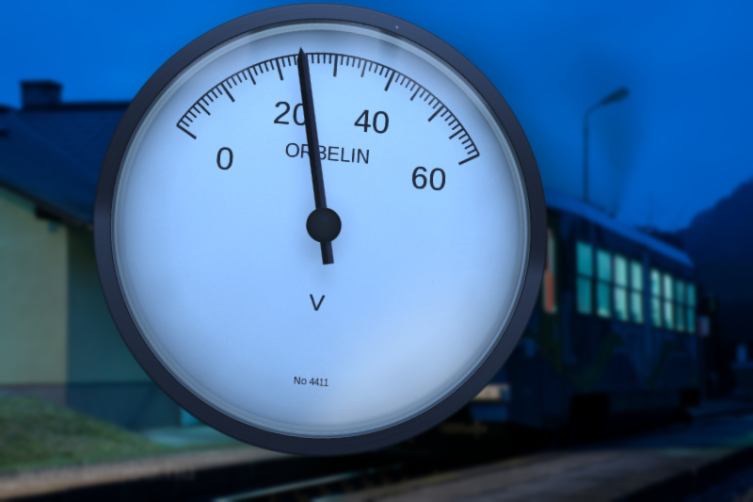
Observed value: 24
